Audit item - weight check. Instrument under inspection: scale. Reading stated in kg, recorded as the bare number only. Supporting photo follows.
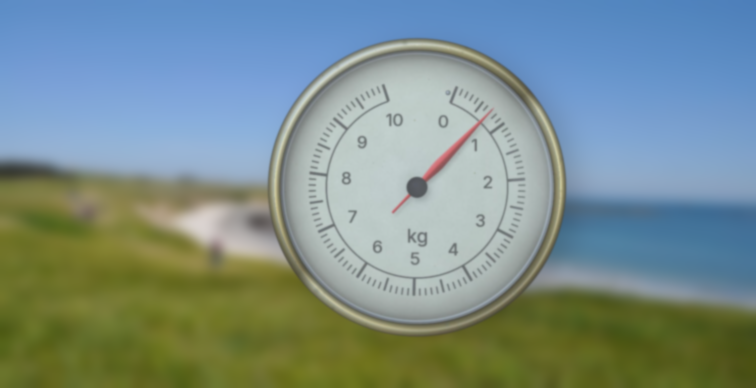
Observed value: 0.7
